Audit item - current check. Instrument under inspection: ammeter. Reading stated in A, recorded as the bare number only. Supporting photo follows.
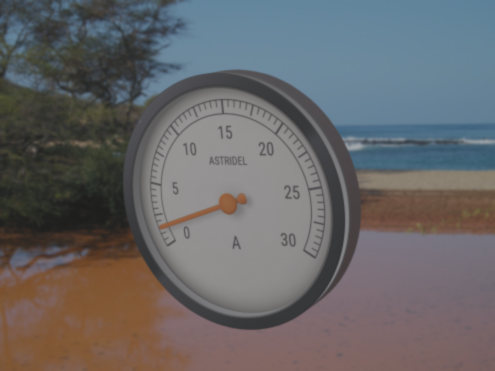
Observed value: 1.5
